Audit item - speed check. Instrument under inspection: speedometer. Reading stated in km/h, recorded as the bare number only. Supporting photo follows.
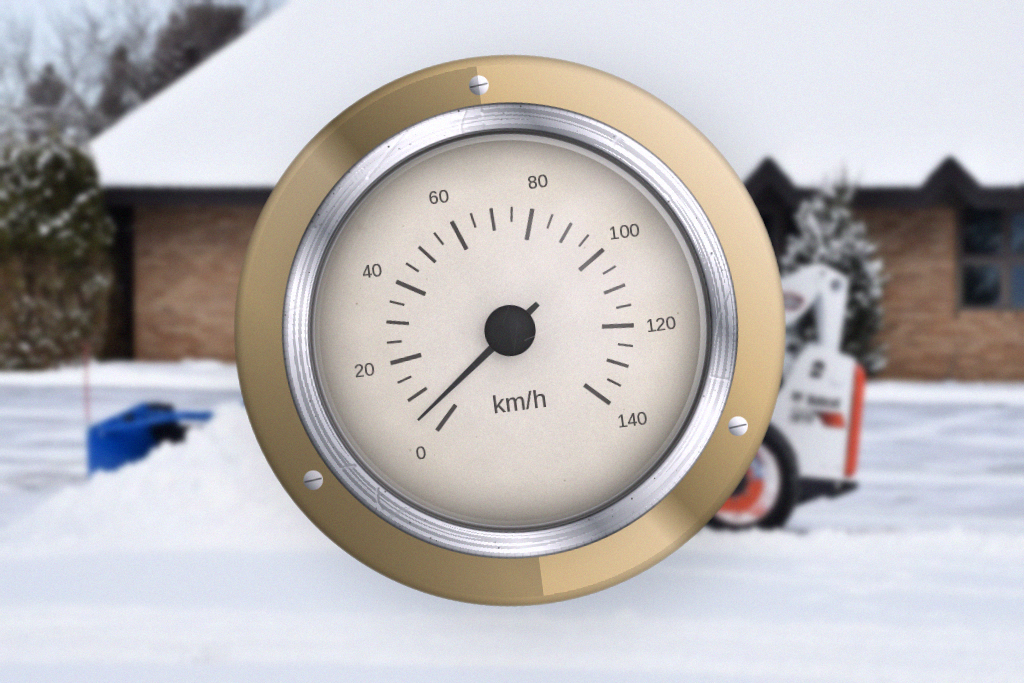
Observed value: 5
